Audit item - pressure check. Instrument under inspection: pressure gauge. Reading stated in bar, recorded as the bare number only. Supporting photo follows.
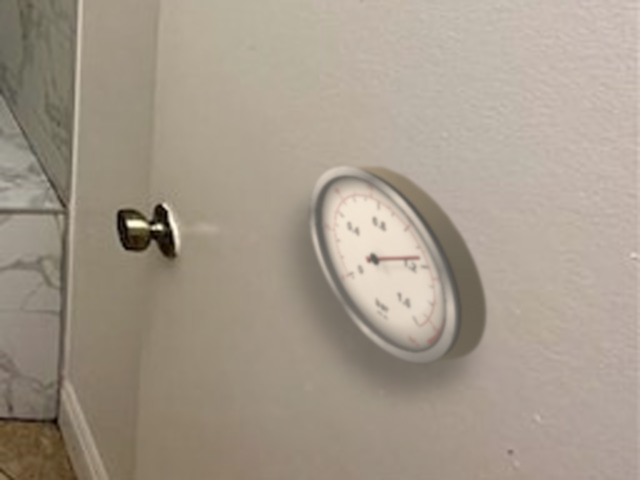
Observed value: 1.15
